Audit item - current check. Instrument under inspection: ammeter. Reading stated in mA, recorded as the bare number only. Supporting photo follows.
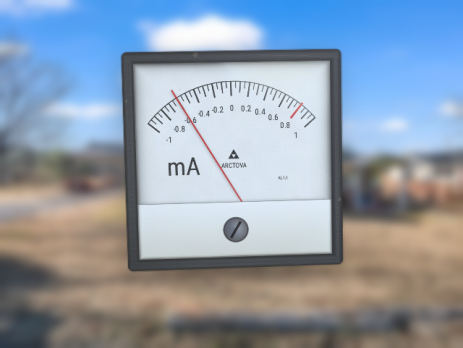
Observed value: -0.6
